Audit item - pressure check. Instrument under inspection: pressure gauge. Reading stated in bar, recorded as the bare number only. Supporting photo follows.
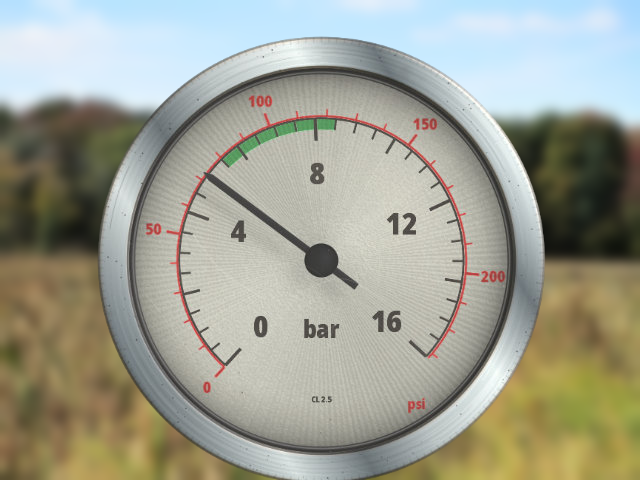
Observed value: 5
